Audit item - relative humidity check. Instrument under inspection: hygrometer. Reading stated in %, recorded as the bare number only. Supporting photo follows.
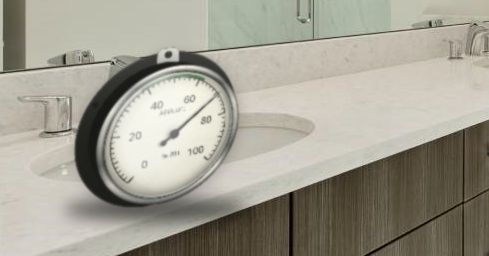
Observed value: 70
